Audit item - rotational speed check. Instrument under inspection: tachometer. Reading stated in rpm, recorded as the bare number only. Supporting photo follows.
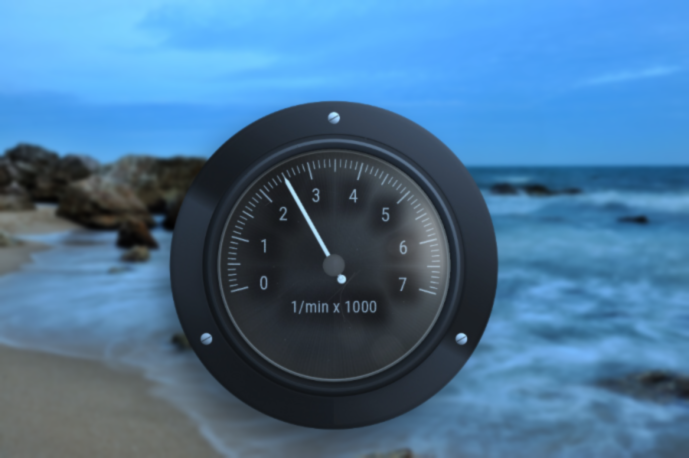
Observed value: 2500
